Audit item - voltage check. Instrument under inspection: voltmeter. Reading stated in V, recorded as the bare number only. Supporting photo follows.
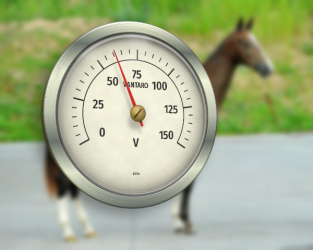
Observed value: 60
